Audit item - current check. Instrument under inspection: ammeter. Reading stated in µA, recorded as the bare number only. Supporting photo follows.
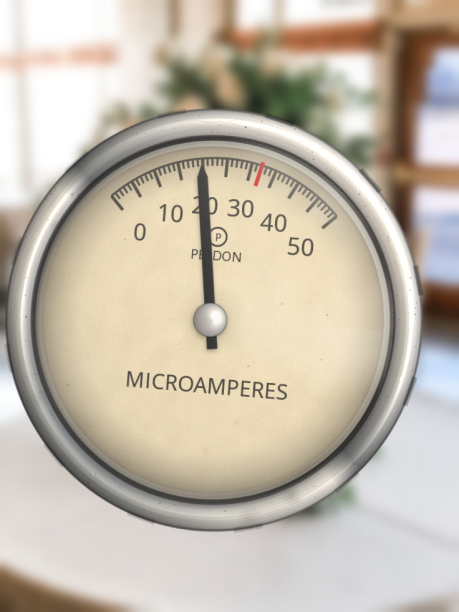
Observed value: 20
